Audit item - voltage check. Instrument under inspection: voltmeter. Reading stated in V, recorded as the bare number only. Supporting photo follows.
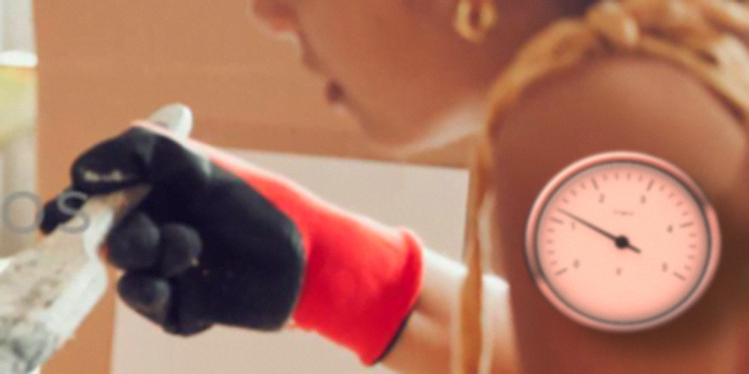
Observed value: 1.2
